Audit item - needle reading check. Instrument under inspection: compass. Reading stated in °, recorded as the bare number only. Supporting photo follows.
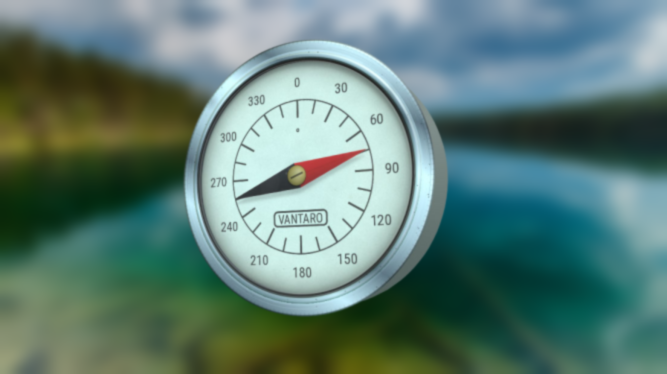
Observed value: 75
